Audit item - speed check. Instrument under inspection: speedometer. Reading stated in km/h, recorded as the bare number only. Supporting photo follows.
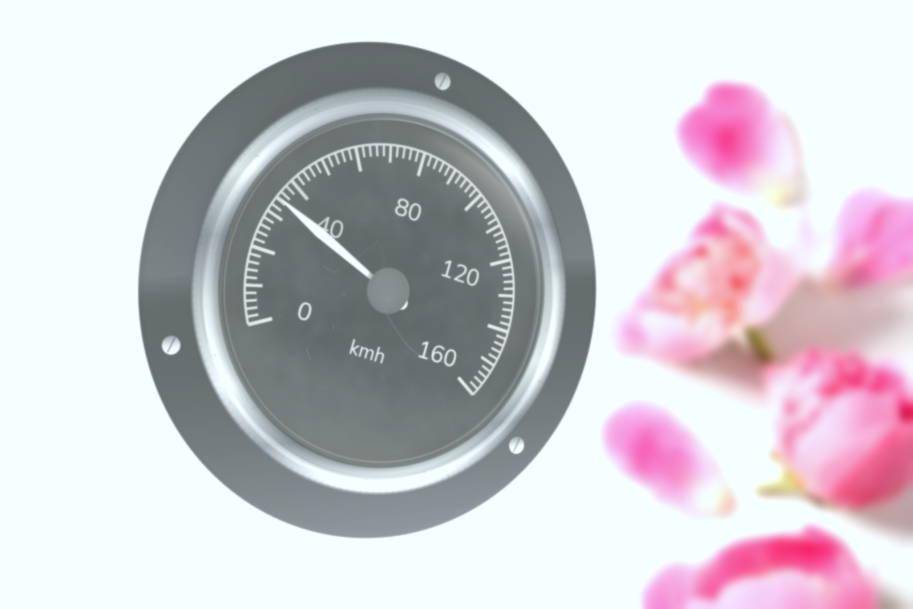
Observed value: 34
